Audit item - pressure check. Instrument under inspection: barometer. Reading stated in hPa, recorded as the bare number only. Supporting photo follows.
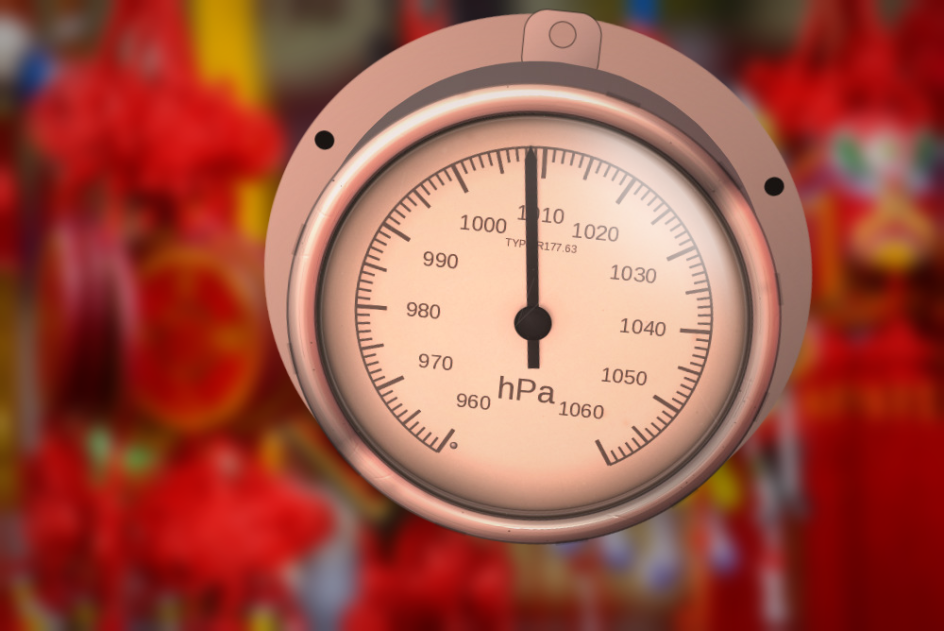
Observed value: 1008.5
